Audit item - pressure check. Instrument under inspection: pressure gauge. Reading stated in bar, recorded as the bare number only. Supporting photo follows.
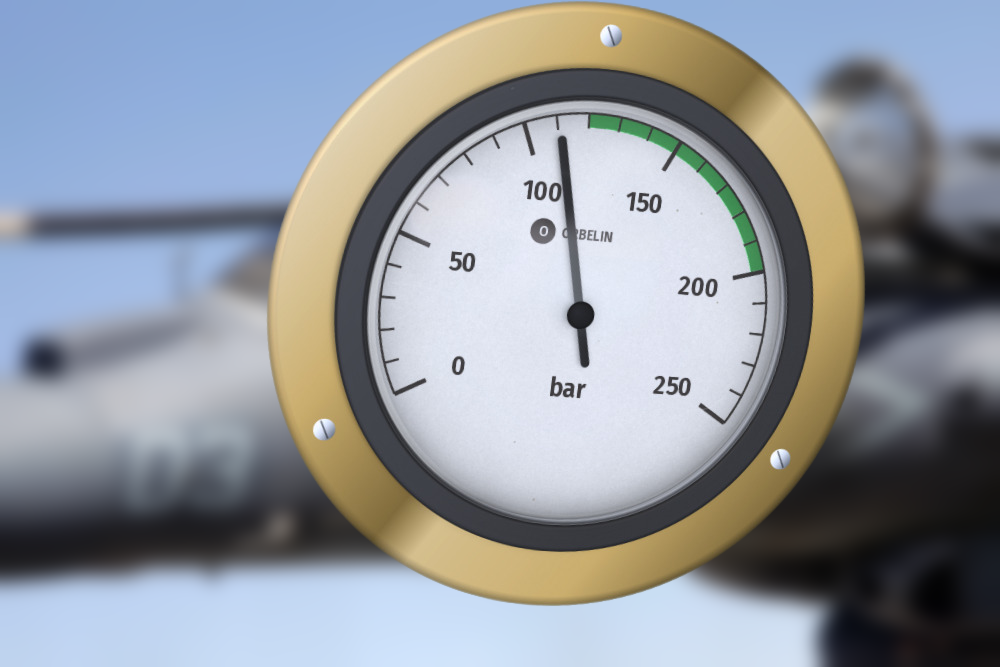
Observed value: 110
